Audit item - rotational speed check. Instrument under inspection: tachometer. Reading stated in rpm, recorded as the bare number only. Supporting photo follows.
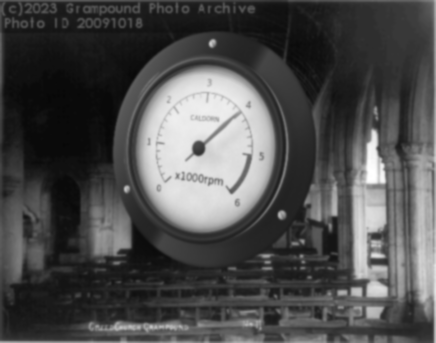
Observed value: 4000
